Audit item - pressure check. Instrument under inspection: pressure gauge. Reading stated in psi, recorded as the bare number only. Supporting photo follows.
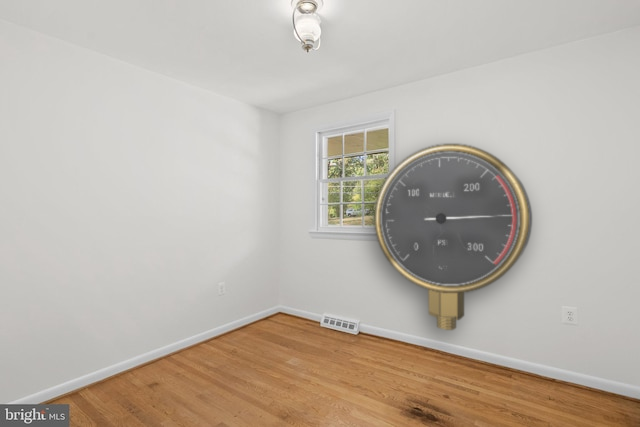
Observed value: 250
